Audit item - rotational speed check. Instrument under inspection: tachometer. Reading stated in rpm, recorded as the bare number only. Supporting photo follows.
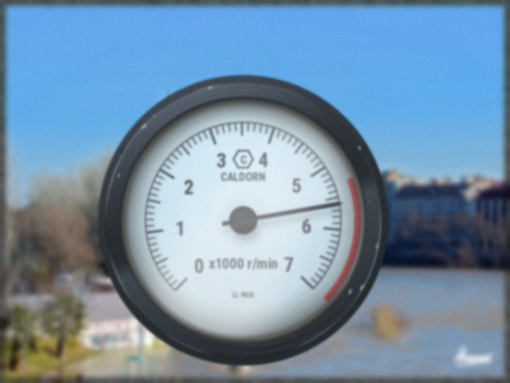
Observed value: 5600
